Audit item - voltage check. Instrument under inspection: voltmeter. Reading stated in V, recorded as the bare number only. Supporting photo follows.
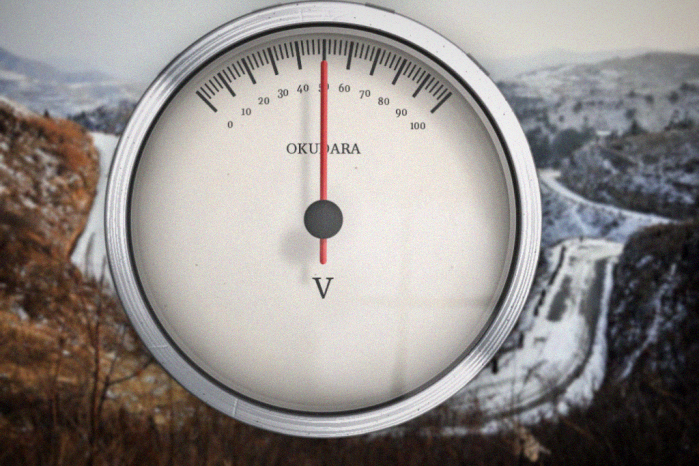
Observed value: 50
